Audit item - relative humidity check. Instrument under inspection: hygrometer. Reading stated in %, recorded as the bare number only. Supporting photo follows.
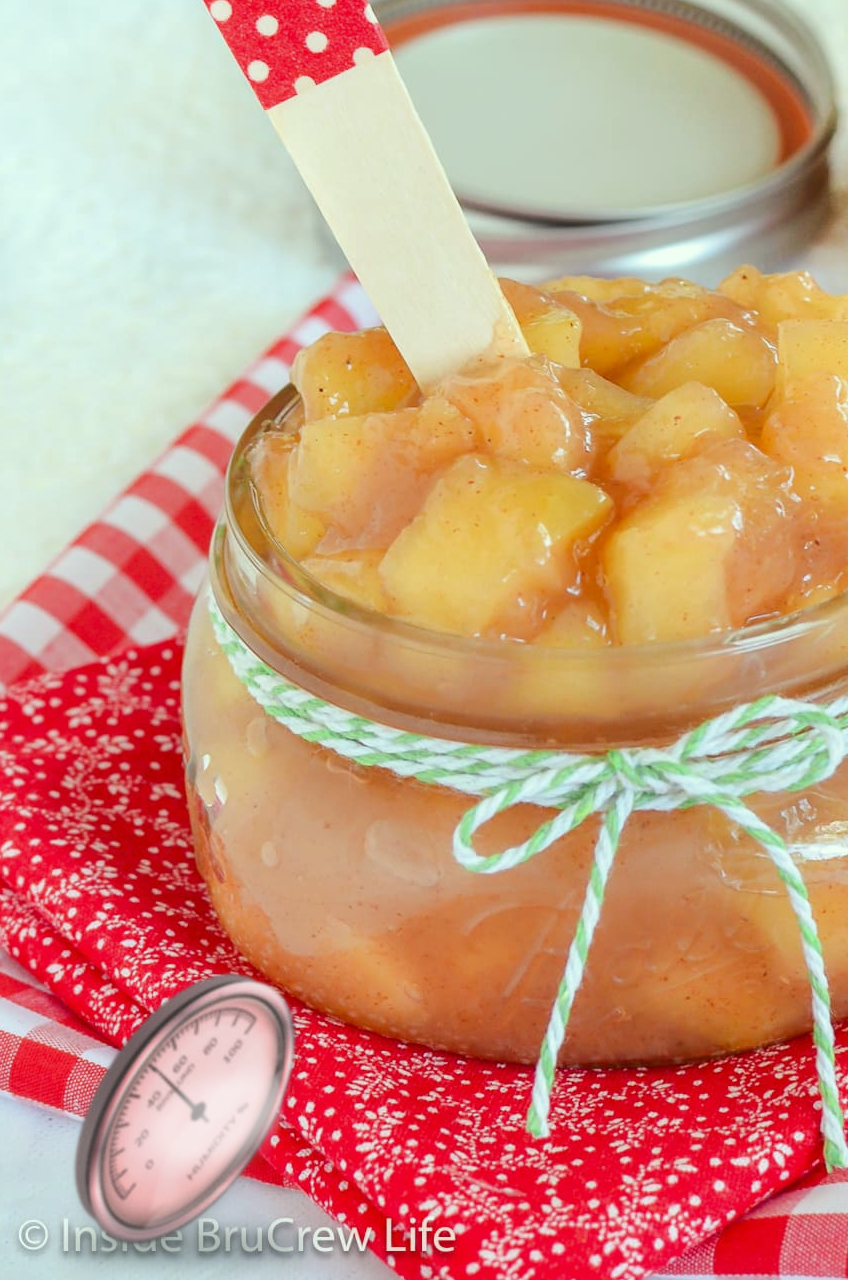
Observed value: 50
